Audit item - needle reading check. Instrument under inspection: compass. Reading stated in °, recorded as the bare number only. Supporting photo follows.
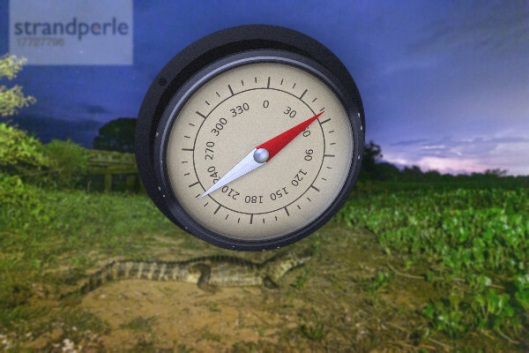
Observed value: 50
